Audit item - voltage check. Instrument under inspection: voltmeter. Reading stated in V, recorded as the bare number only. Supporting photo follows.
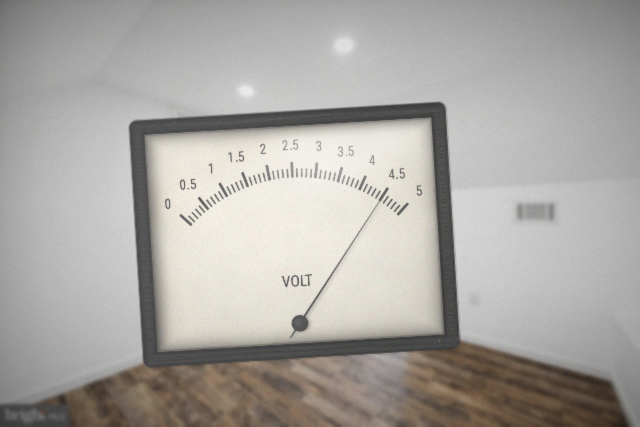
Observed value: 4.5
